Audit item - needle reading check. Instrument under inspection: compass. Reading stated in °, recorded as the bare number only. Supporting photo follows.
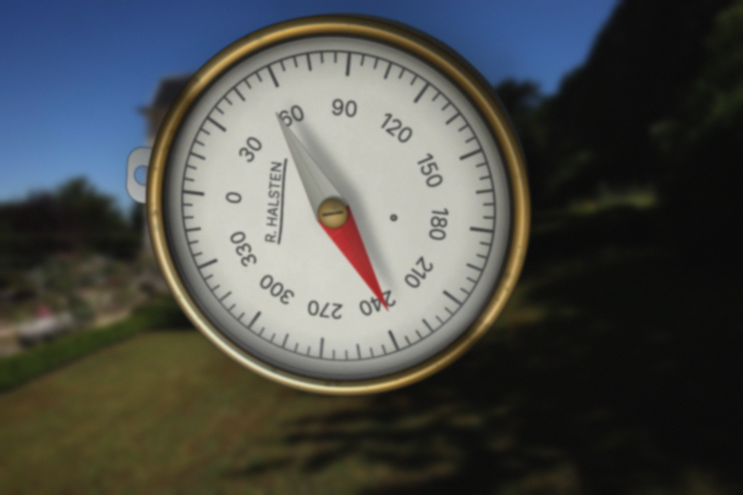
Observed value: 235
